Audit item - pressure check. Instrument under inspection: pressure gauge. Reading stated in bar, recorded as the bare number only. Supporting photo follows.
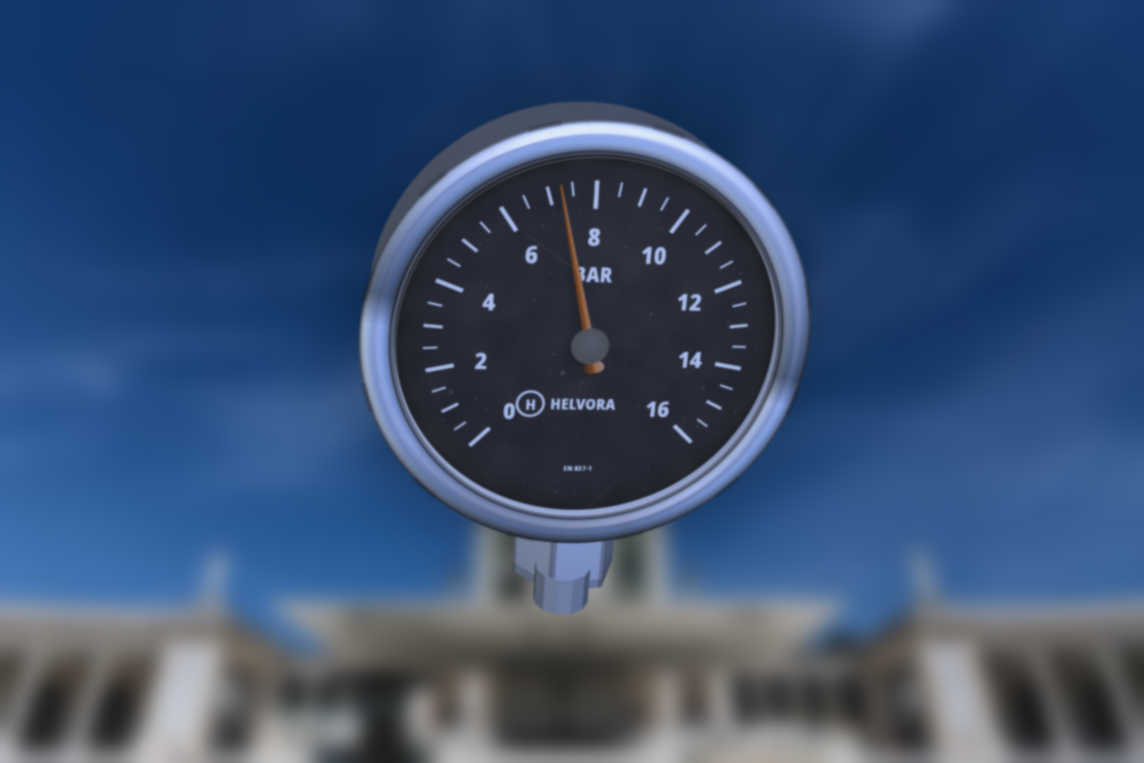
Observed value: 7.25
